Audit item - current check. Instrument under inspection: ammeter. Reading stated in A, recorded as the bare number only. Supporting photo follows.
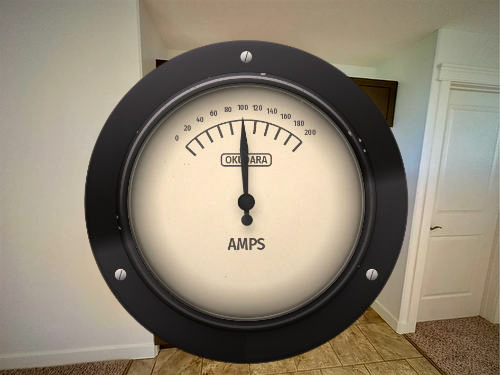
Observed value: 100
